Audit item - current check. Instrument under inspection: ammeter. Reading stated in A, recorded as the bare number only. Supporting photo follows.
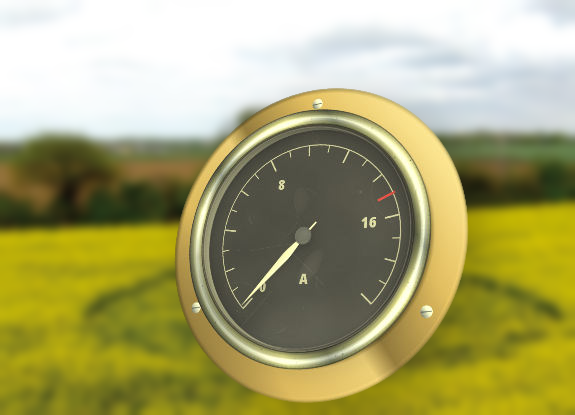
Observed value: 0
